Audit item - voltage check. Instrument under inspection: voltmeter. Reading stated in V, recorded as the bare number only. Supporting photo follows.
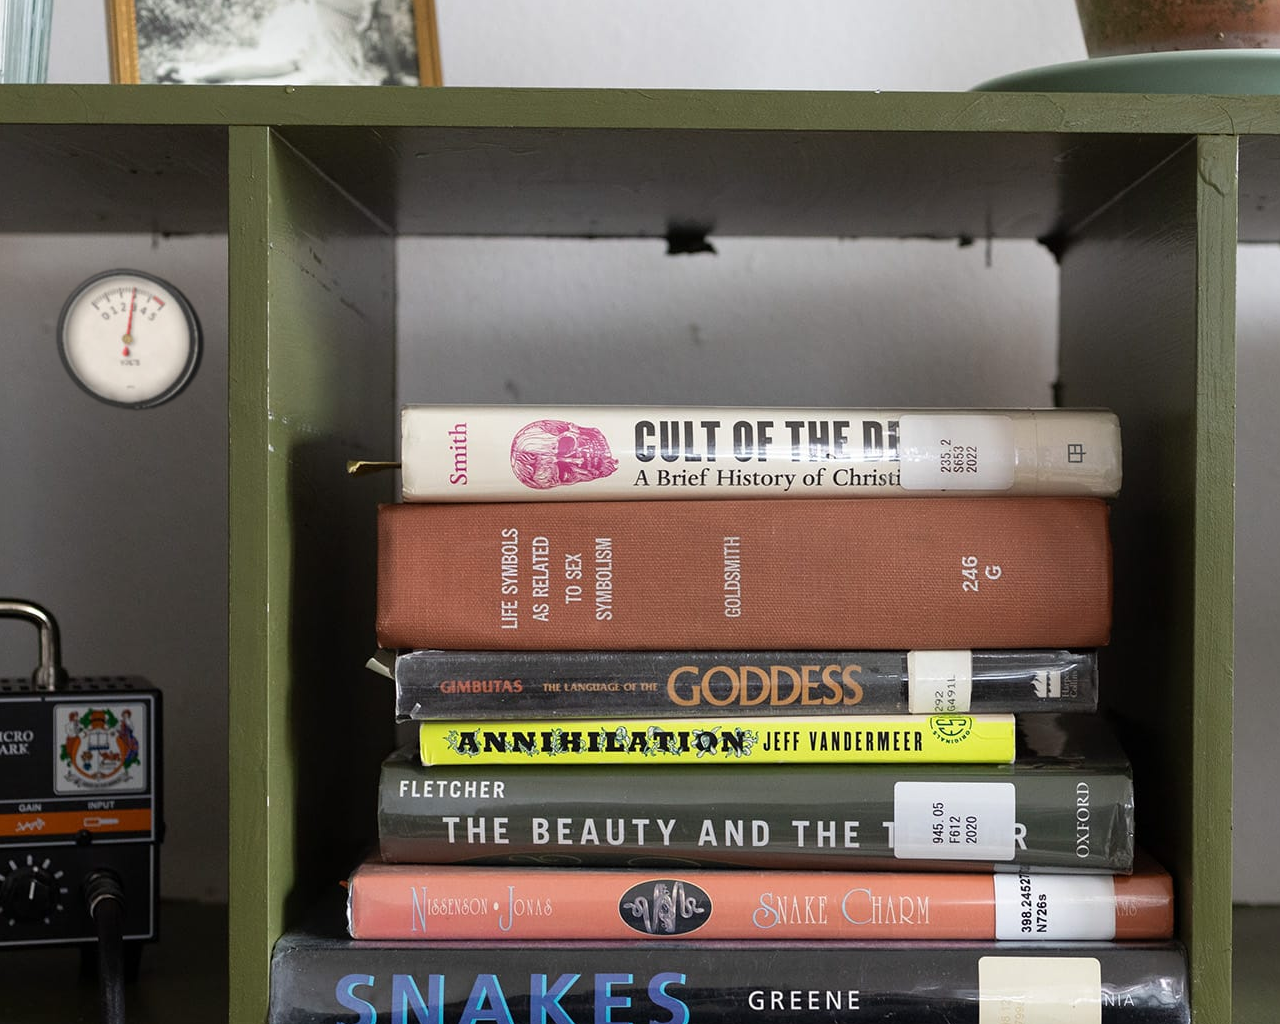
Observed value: 3
